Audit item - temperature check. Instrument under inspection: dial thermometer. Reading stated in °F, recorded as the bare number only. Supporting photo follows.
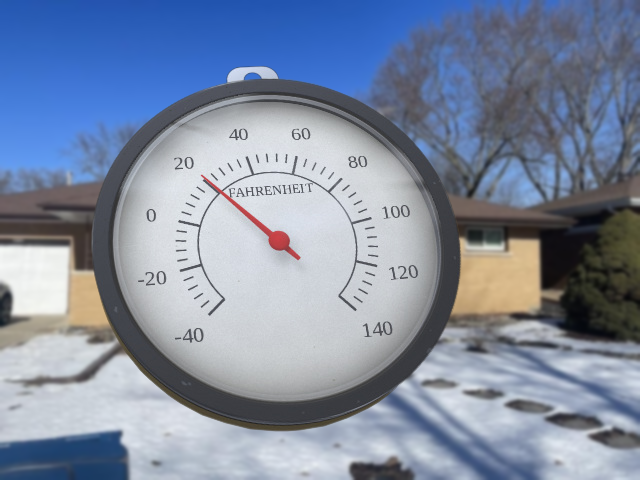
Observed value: 20
